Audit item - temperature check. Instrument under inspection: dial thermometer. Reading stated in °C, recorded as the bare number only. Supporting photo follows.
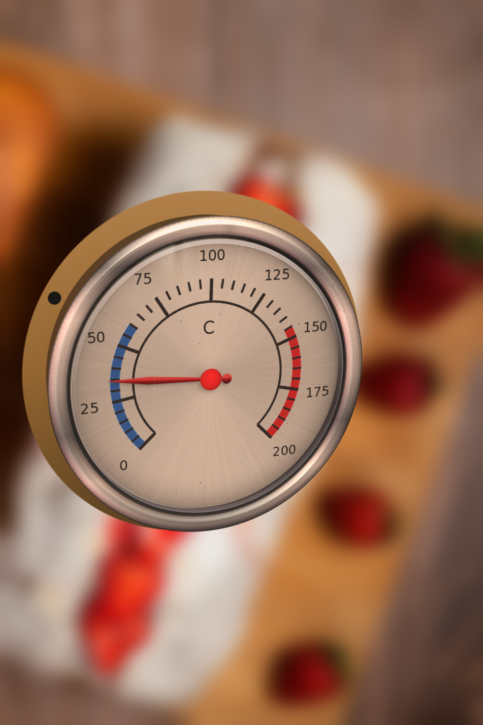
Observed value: 35
